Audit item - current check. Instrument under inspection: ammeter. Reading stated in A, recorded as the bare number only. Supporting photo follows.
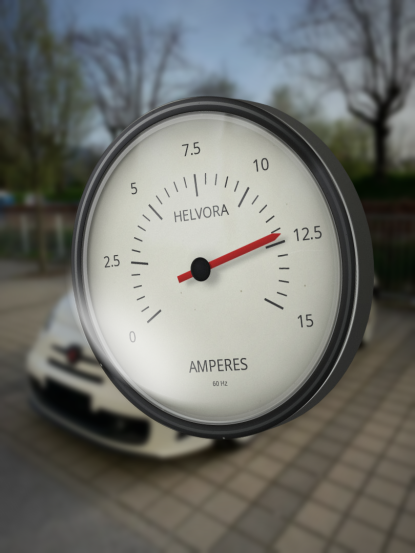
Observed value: 12.25
